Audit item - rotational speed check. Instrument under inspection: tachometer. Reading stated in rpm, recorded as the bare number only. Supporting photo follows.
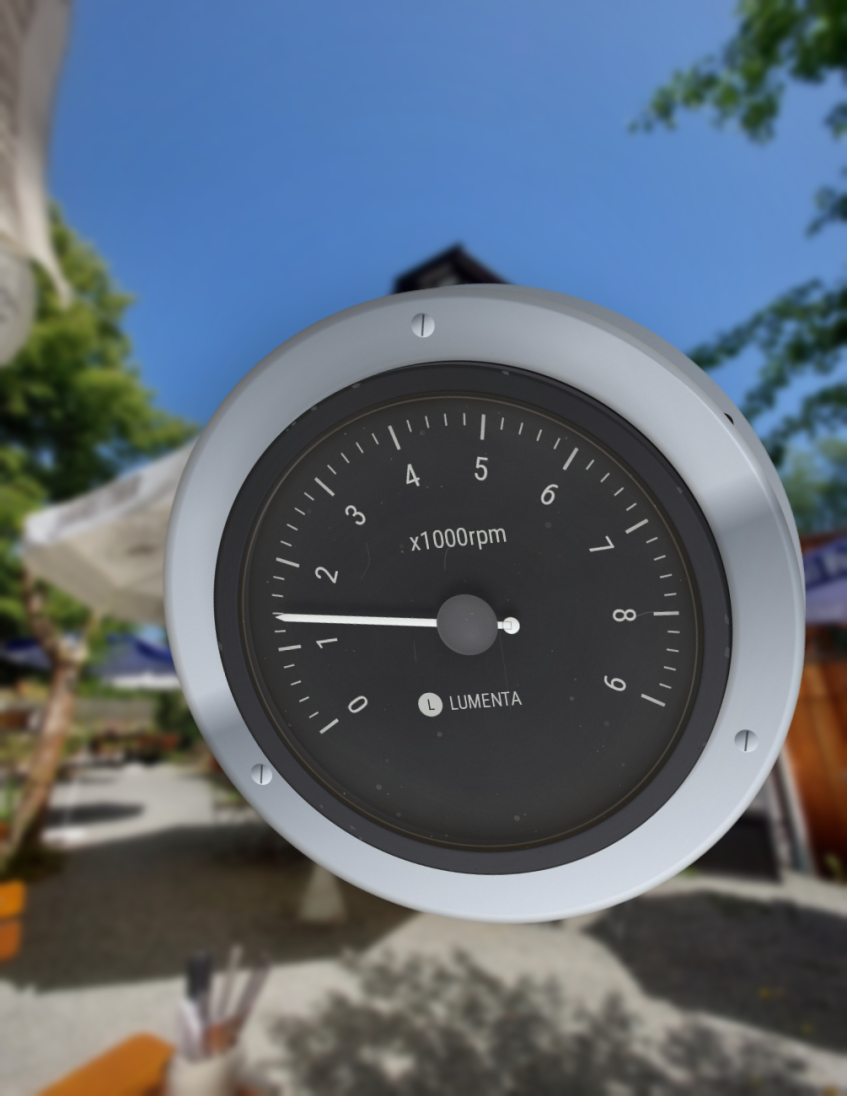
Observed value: 1400
